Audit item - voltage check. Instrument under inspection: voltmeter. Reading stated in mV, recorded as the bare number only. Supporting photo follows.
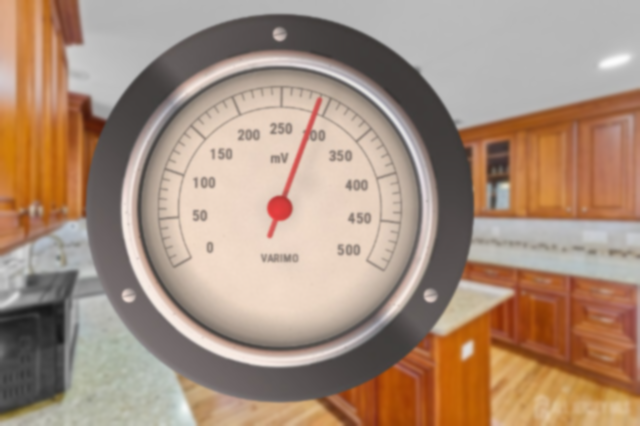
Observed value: 290
